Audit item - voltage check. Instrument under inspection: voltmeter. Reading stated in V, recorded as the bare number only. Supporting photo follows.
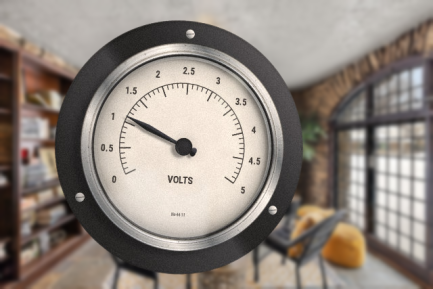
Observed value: 1.1
